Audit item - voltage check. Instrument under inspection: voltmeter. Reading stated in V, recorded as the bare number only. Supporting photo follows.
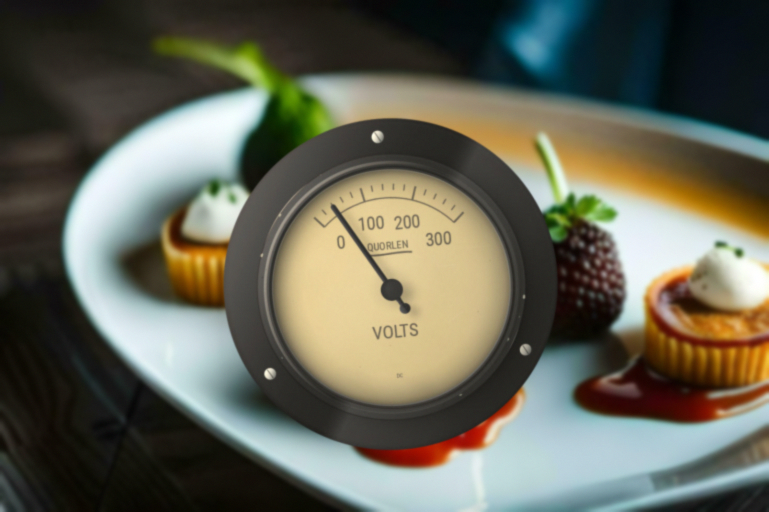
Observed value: 40
